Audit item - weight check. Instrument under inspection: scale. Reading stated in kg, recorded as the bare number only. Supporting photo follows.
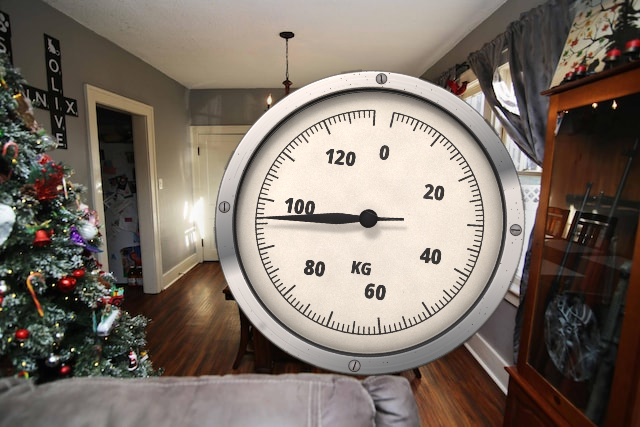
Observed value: 96
